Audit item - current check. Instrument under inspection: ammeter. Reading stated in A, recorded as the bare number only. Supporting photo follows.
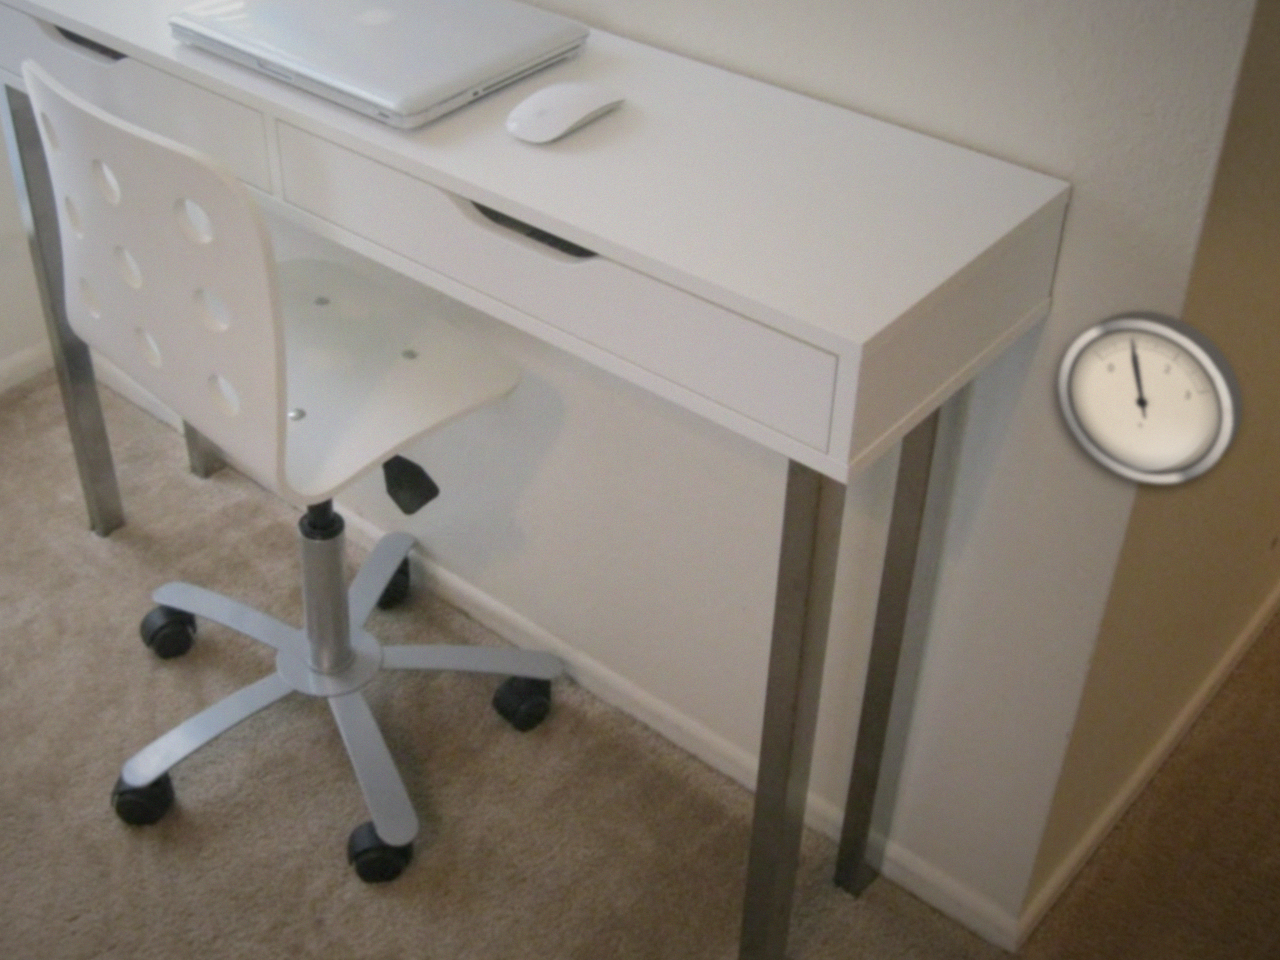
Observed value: 1
